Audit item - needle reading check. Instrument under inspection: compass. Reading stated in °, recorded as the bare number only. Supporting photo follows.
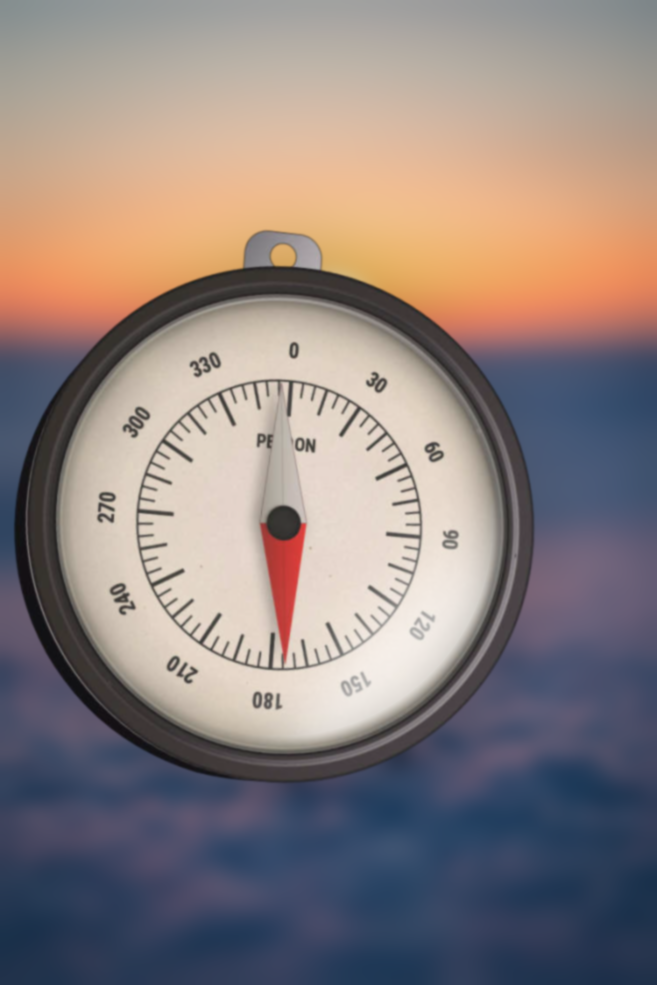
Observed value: 175
